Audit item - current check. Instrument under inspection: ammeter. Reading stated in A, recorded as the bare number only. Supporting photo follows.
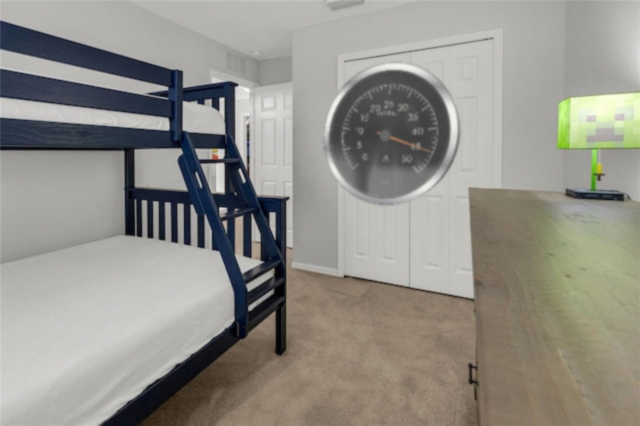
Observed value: 45
